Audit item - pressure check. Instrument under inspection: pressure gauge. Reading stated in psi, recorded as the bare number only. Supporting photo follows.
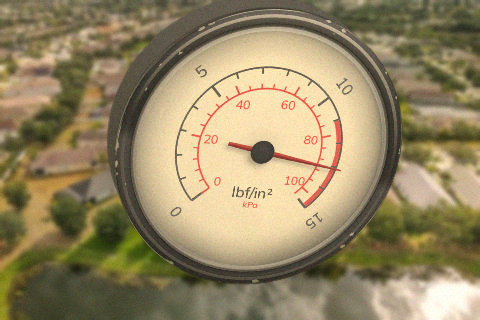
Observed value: 13
